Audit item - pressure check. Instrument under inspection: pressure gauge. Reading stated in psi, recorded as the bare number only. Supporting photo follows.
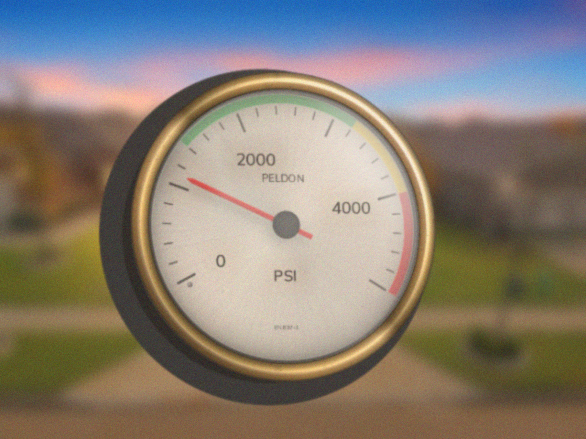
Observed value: 1100
